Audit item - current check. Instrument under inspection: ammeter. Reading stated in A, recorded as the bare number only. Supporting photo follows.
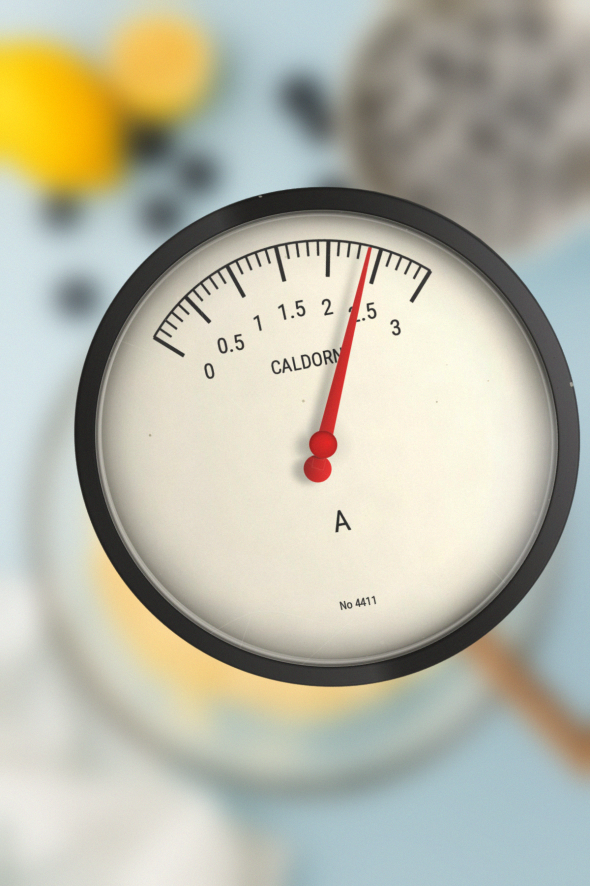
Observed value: 2.4
